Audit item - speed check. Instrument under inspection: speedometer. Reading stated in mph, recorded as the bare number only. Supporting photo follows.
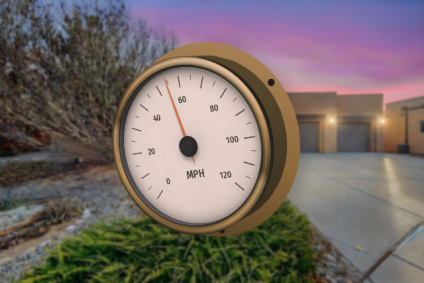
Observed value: 55
